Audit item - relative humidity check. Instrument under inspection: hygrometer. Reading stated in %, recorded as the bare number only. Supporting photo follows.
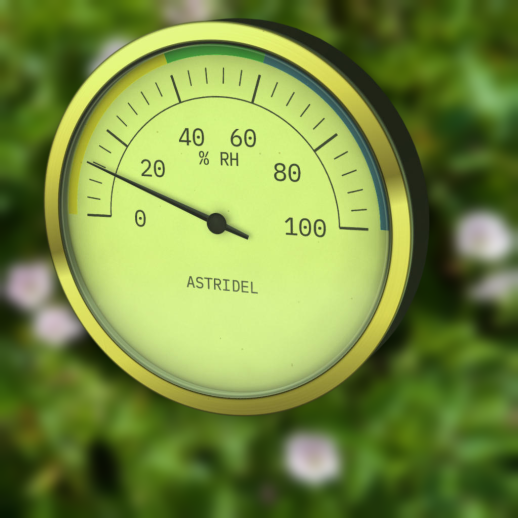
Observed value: 12
